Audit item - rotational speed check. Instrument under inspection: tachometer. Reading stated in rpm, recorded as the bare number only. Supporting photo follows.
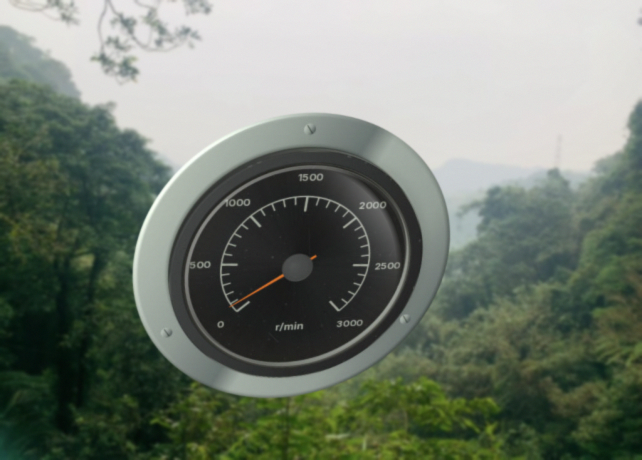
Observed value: 100
